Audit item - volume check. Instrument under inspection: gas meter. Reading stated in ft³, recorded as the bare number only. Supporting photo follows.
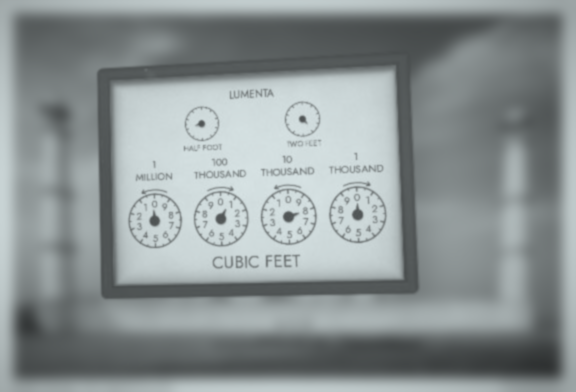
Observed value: 8000
